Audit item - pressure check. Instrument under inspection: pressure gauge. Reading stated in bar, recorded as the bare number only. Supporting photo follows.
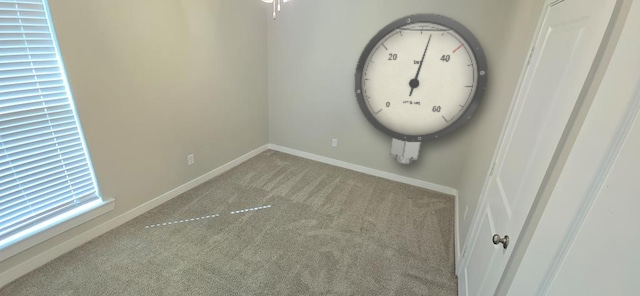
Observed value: 32.5
